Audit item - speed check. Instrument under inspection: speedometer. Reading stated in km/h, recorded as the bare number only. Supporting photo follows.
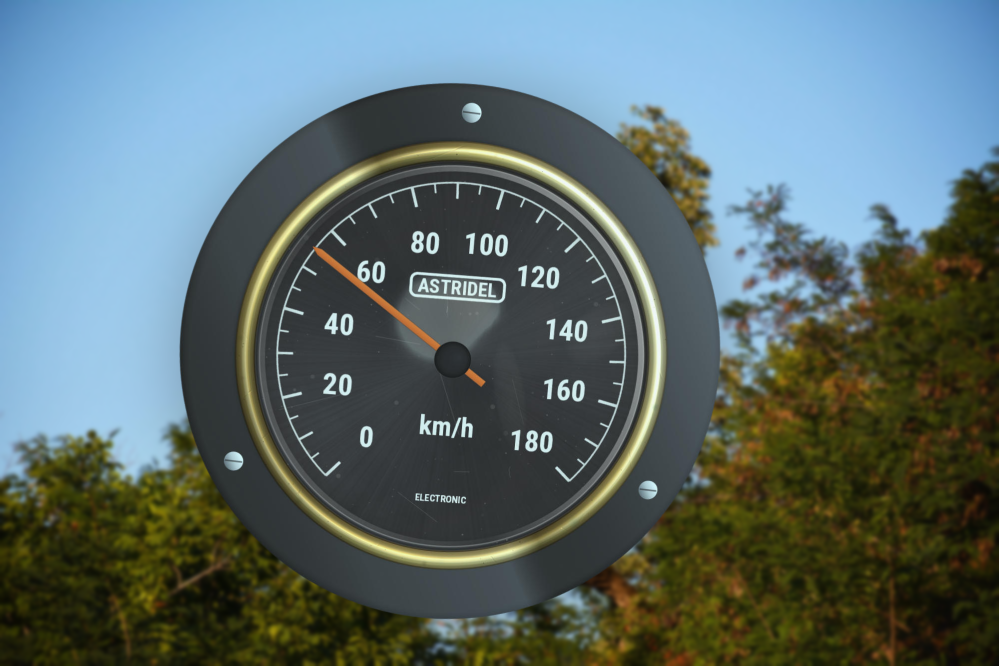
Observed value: 55
